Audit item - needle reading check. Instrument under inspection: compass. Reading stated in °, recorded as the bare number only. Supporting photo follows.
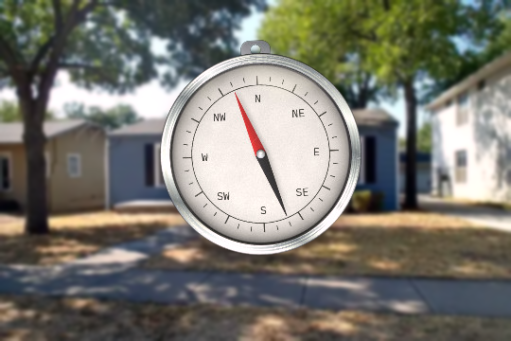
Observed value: 340
